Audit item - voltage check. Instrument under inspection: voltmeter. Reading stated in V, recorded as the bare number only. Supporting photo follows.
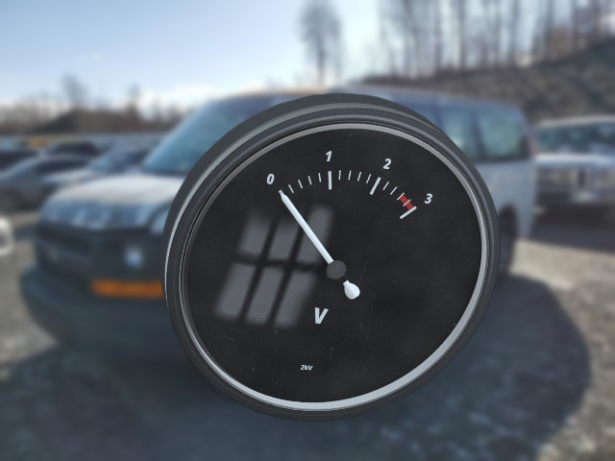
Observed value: 0
